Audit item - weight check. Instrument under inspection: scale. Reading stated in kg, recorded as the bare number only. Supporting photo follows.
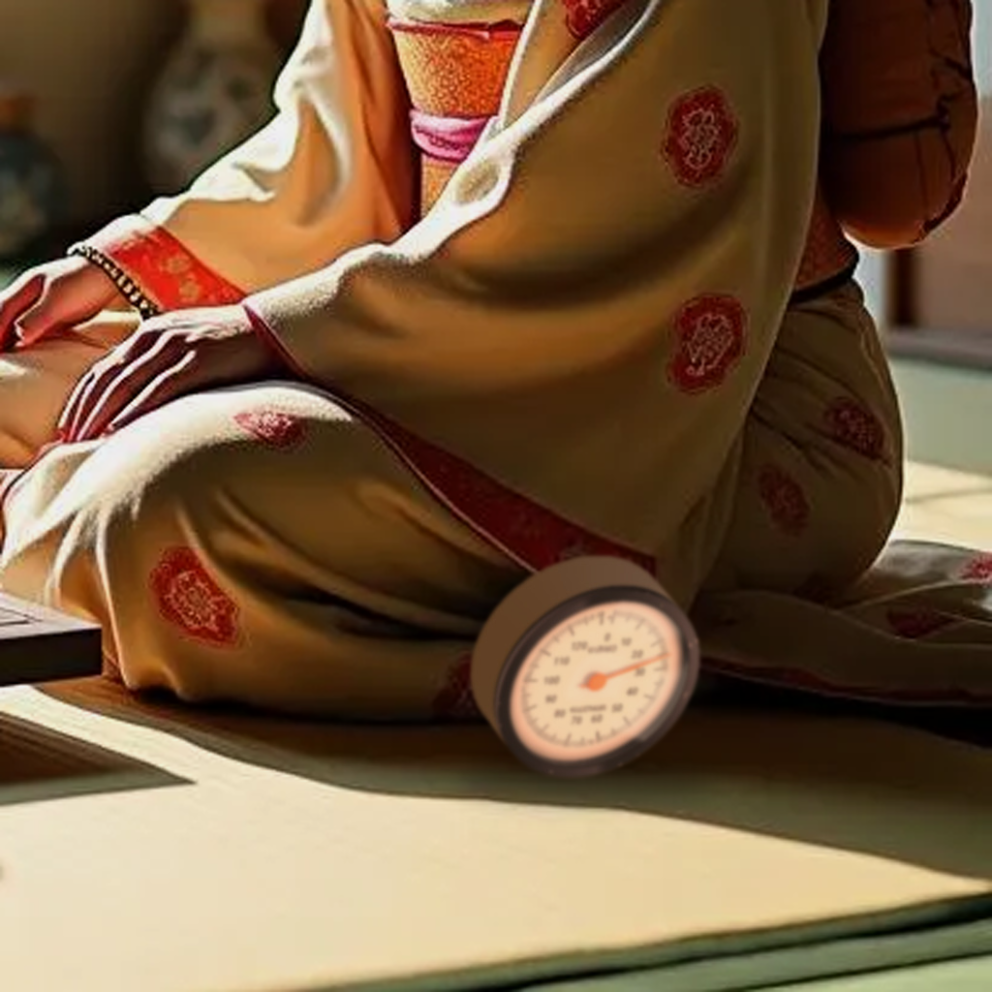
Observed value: 25
